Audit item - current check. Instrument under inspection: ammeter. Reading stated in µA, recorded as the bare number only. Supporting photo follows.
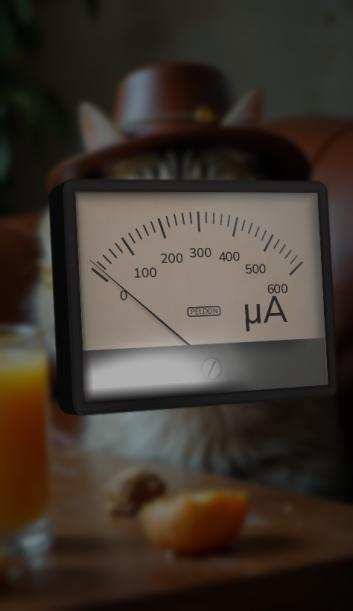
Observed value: 10
